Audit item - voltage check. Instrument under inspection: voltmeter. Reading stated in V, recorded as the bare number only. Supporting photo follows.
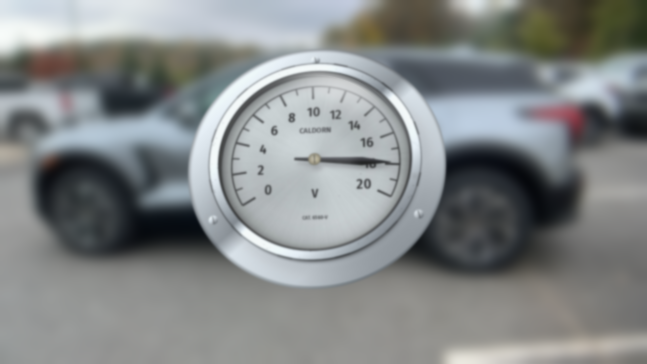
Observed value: 18
